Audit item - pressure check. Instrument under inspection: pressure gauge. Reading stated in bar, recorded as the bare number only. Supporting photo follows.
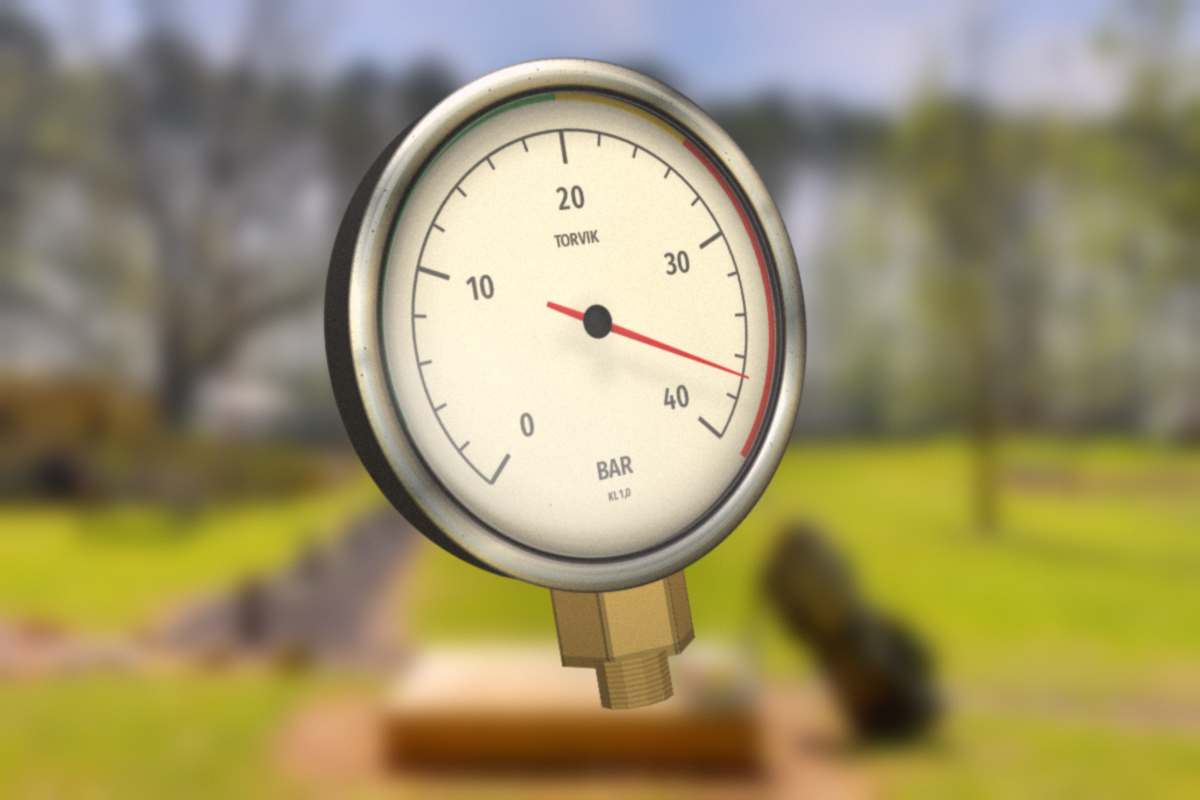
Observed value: 37
